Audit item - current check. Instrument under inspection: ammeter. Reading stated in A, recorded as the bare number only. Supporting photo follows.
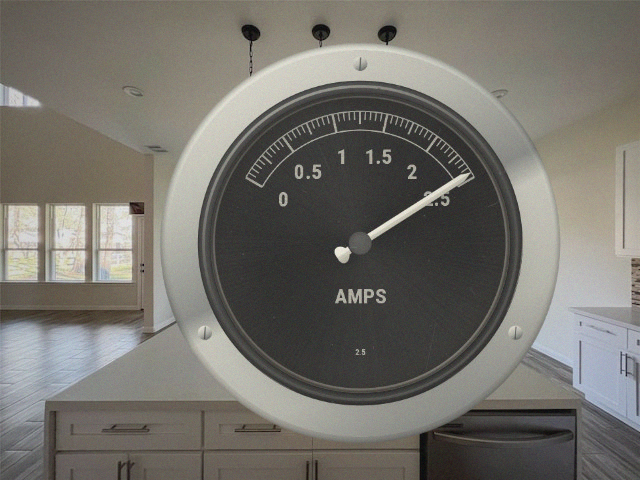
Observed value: 2.45
